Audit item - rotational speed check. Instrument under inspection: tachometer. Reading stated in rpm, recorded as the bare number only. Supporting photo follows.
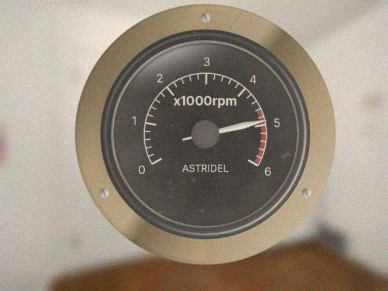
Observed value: 4900
